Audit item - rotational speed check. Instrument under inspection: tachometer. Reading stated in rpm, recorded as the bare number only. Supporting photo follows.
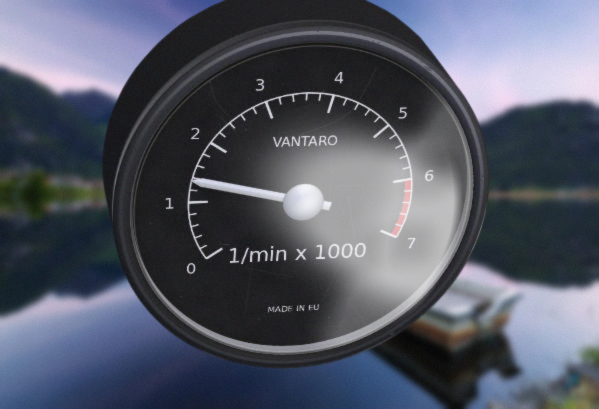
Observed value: 1400
